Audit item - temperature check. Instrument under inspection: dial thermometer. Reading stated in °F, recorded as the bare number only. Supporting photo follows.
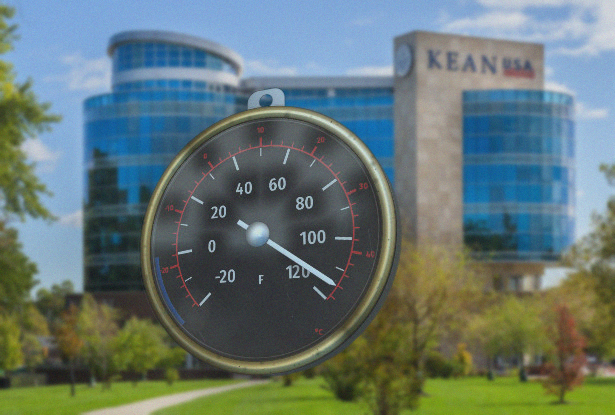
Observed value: 115
